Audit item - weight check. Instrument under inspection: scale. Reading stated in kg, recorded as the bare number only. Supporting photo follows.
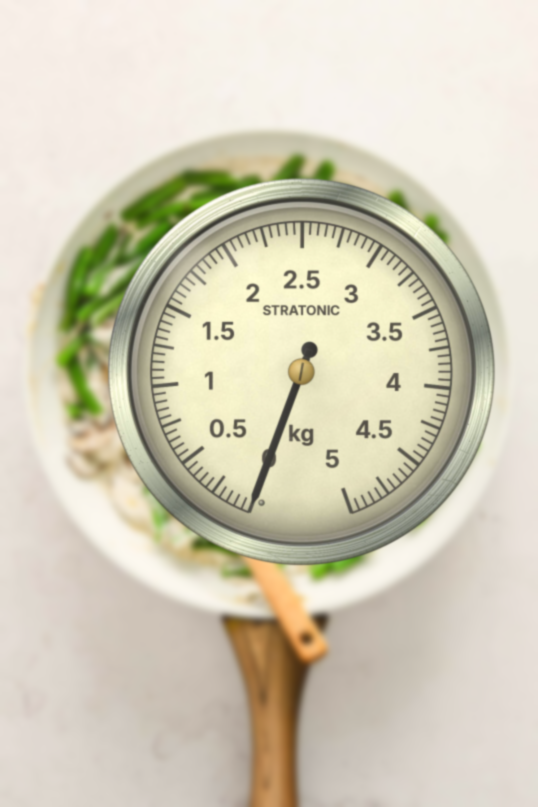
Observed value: 0
